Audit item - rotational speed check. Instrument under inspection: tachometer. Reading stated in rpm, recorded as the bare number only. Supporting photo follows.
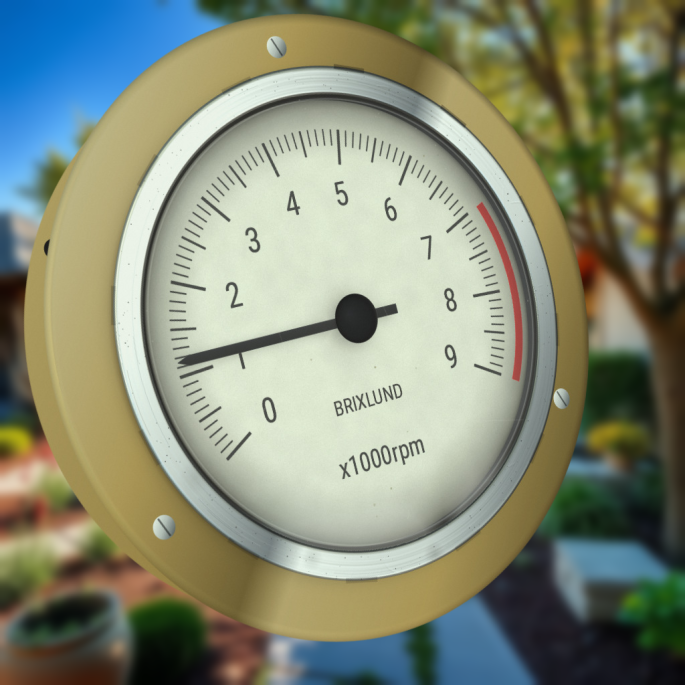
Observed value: 1150
